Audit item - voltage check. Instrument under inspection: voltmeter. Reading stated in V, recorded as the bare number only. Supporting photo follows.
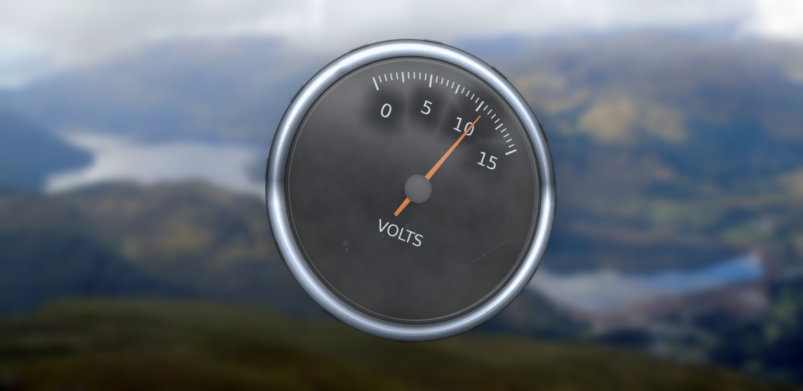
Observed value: 10.5
